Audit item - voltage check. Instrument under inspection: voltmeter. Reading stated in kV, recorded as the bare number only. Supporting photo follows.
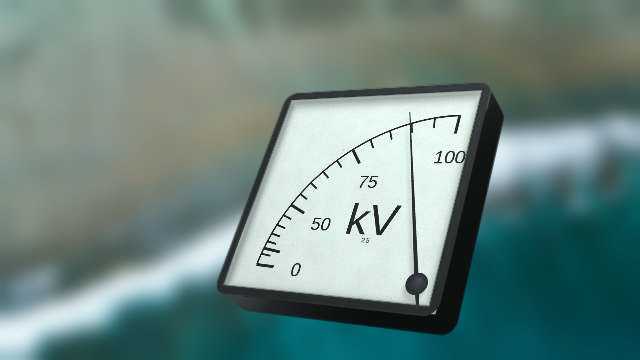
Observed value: 90
